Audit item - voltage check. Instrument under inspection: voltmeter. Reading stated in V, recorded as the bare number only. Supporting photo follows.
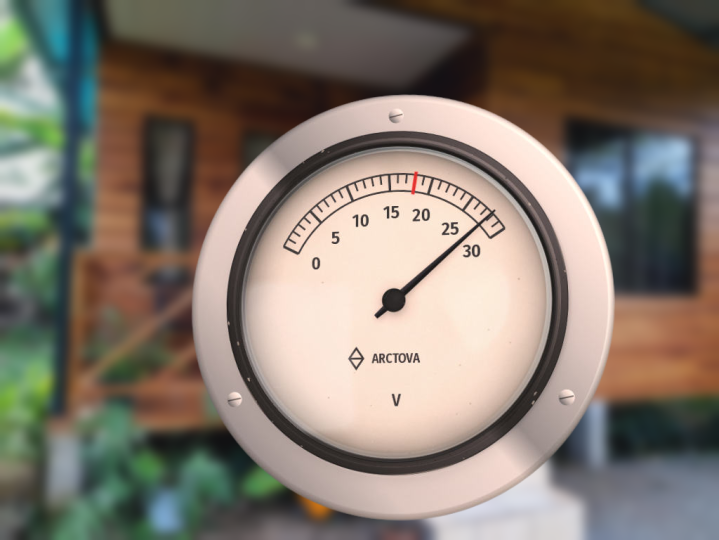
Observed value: 28
